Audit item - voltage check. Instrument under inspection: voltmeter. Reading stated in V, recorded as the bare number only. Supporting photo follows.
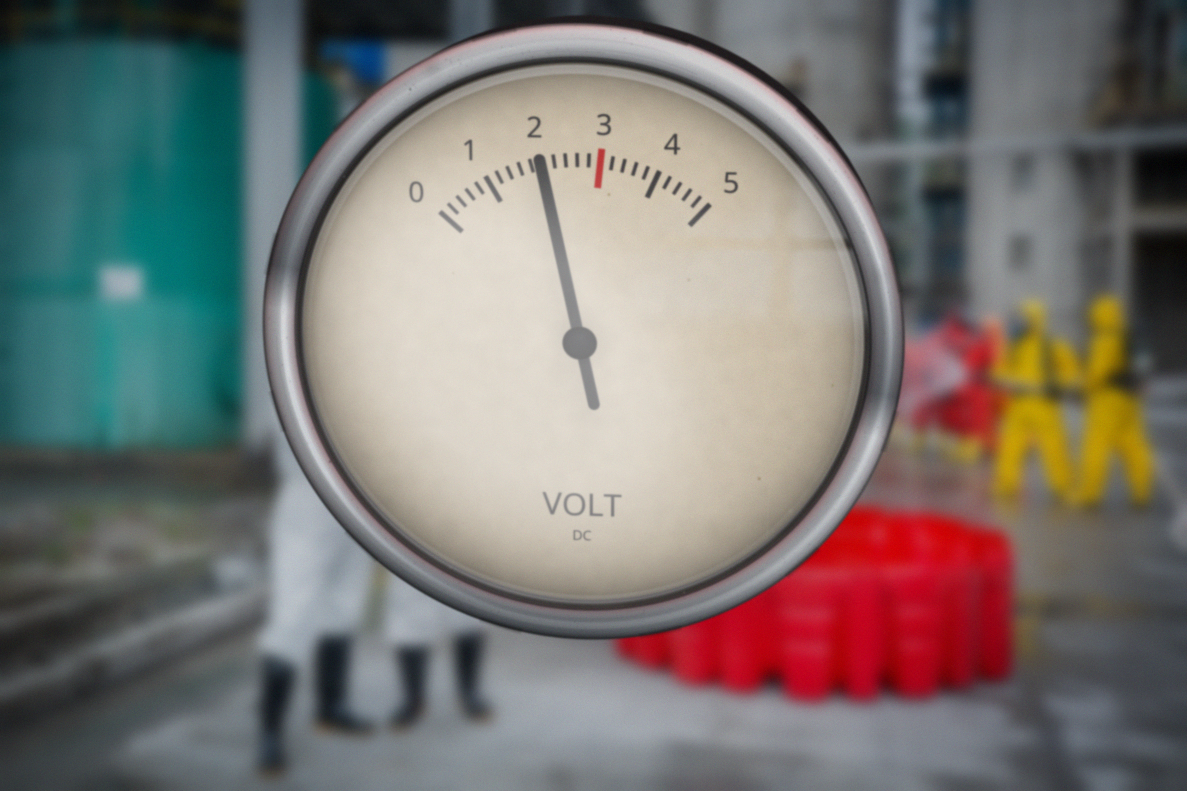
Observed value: 2
